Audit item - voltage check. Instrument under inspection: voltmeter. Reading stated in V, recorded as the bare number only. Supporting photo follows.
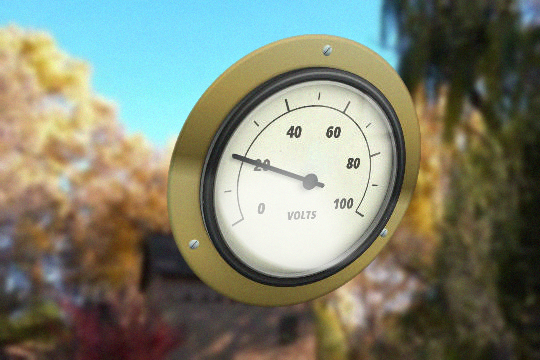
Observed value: 20
